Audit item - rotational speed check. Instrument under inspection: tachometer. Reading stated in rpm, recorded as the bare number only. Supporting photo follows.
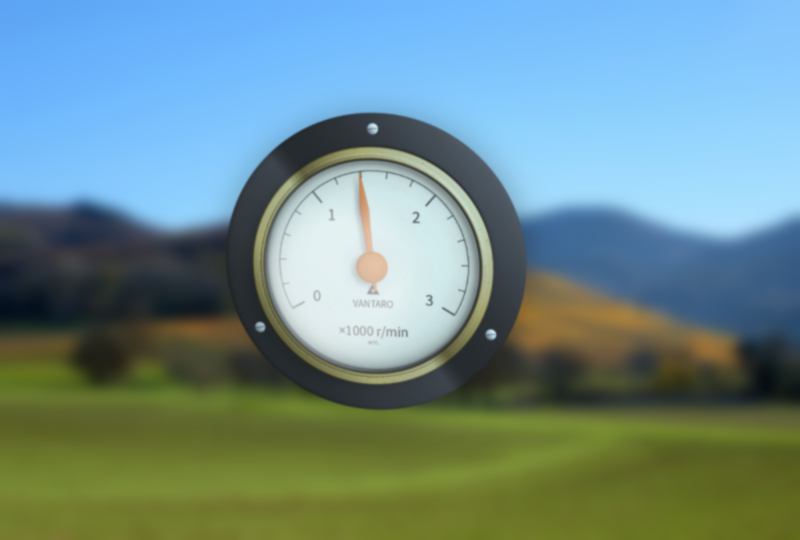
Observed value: 1400
